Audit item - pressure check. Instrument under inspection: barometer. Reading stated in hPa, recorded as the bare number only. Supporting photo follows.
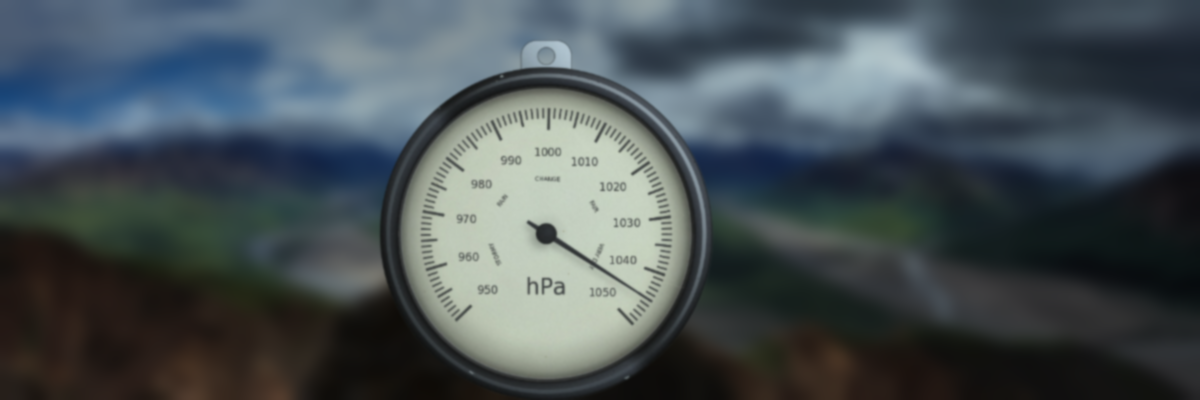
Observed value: 1045
